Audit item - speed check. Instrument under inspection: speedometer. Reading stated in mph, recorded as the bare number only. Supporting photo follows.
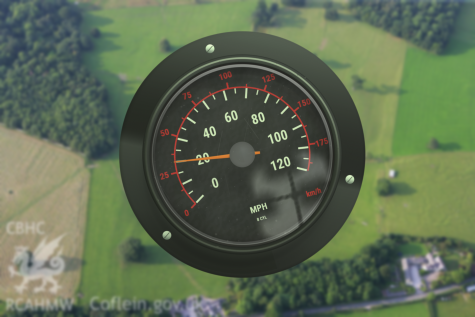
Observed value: 20
